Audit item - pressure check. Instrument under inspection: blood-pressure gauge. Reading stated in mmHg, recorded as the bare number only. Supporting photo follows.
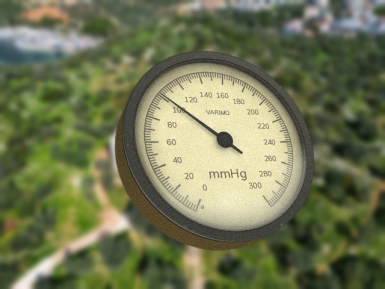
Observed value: 100
